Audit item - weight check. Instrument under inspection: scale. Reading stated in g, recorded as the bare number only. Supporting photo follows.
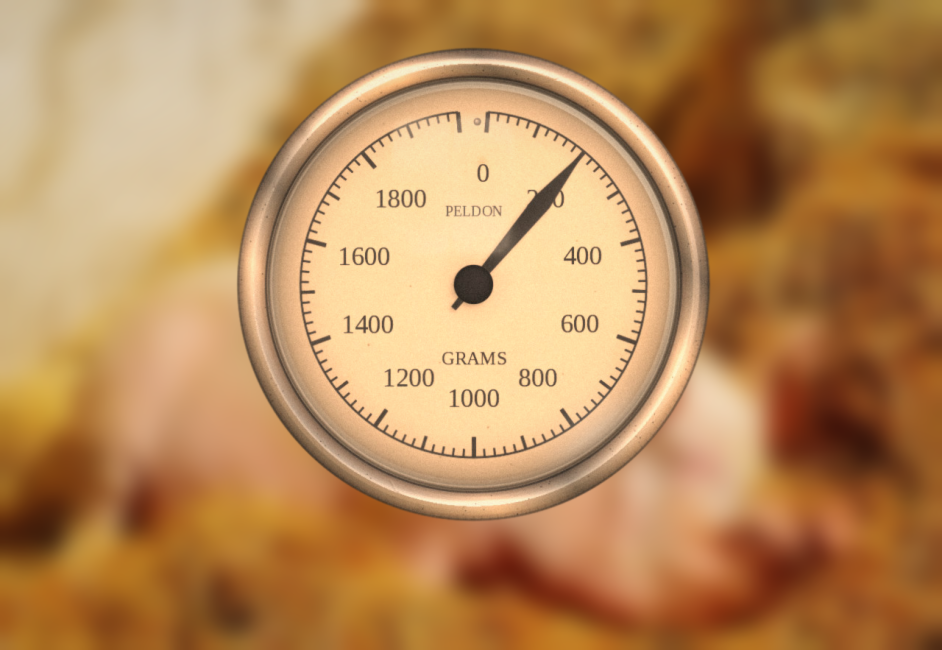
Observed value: 200
